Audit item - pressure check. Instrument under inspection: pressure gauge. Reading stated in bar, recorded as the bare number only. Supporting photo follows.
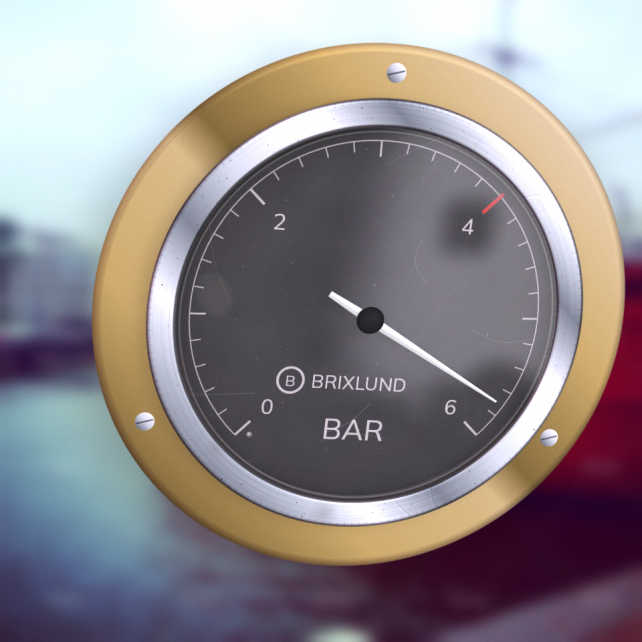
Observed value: 5.7
